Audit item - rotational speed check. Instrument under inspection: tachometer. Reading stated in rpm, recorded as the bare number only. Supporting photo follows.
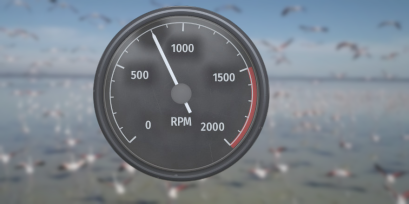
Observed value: 800
